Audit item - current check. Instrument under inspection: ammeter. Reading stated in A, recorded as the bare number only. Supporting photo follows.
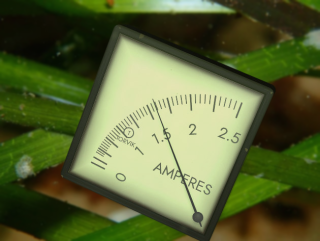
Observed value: 1.6
